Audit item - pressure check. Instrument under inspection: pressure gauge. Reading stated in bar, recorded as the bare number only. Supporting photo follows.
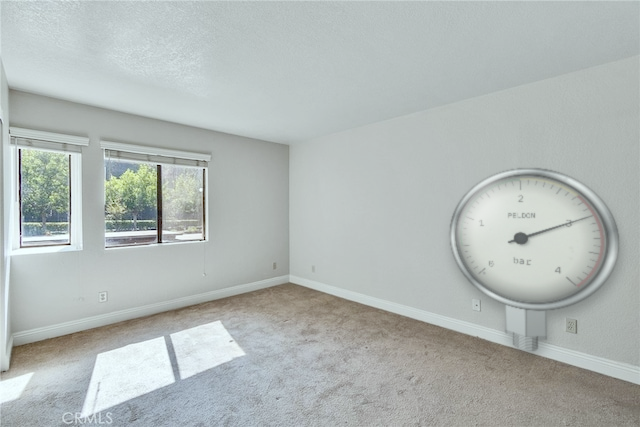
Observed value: 3
